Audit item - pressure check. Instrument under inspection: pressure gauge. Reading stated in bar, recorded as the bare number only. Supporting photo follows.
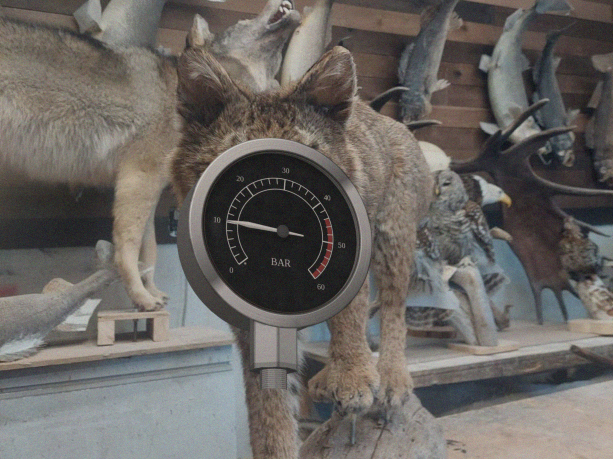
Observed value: 10
